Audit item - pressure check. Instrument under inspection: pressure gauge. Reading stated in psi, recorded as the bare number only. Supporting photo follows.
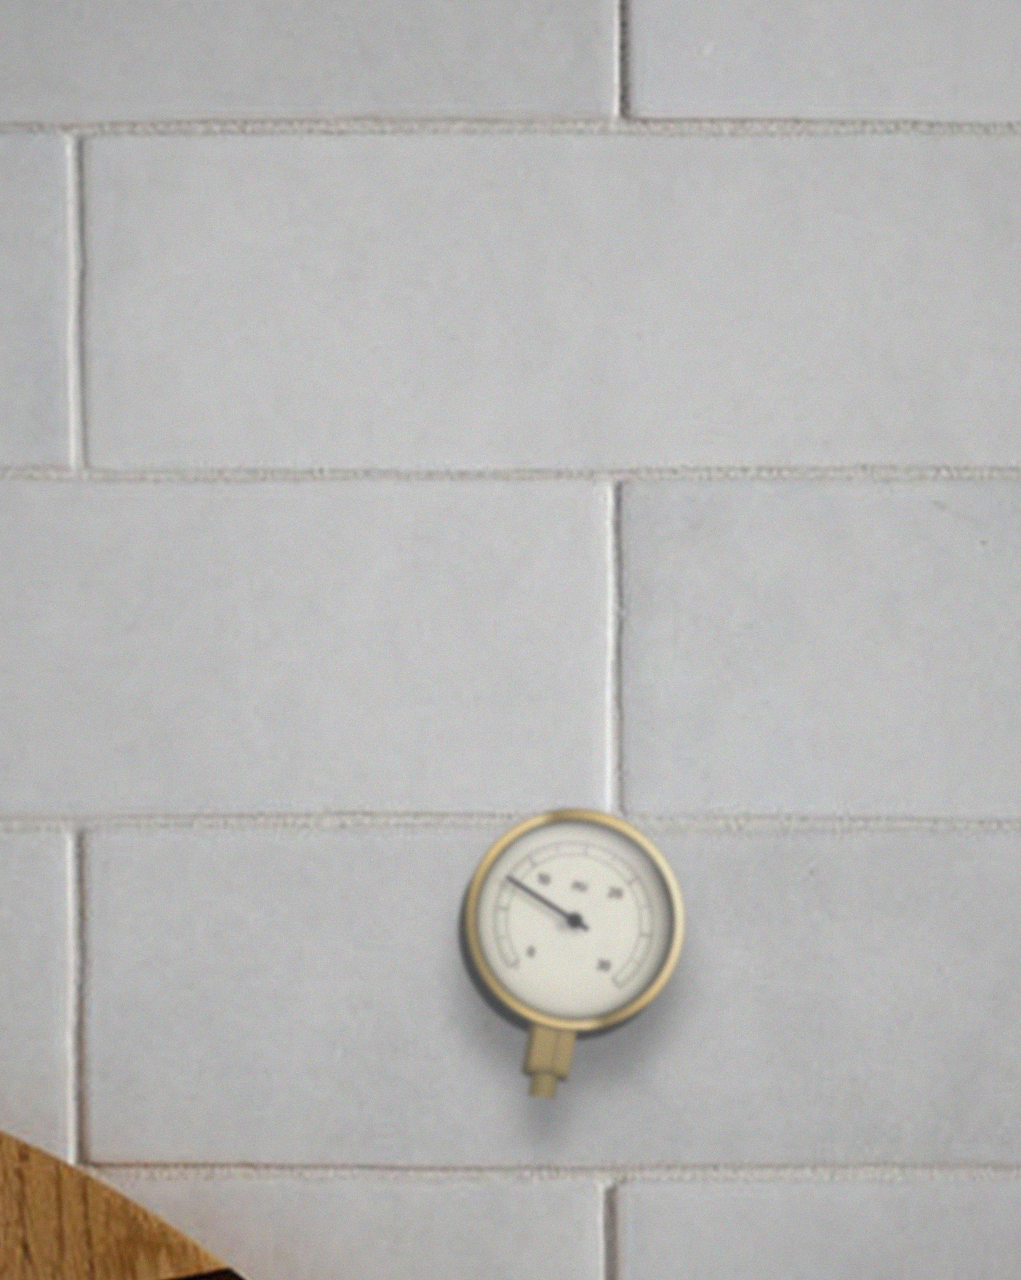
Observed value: 7.5
